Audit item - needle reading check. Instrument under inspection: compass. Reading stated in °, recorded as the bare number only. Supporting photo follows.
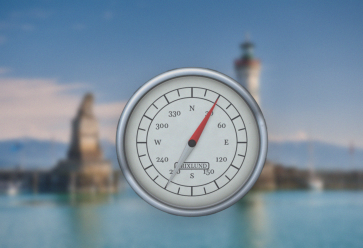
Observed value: 30
